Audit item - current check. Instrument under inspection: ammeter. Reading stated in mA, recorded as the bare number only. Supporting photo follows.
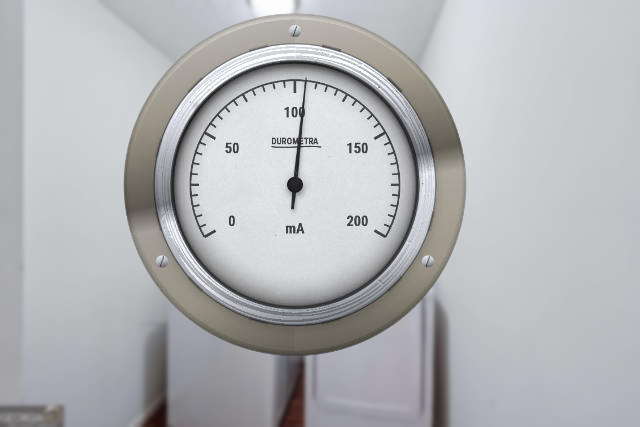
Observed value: 105
